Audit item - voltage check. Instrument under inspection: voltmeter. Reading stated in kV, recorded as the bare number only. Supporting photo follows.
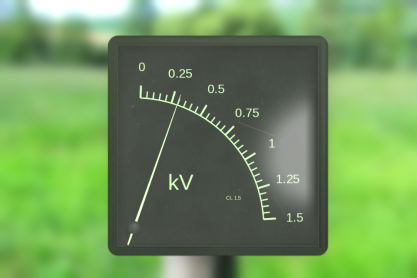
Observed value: 0.3
